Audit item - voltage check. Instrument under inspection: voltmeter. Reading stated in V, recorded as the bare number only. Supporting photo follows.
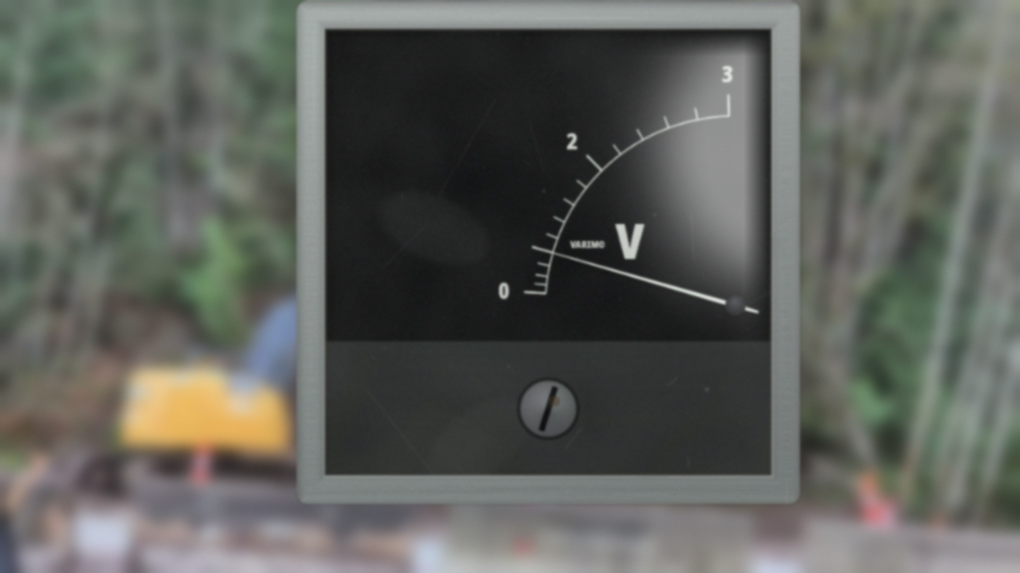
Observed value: 1
